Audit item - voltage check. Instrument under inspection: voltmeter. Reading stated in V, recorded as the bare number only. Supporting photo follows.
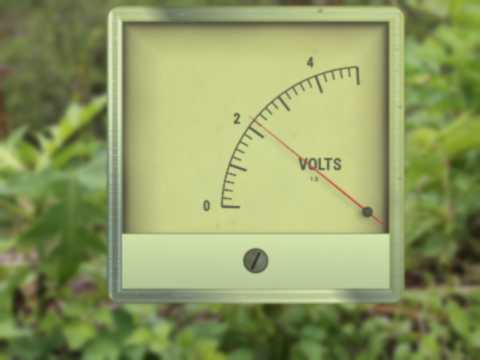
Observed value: 2.2
